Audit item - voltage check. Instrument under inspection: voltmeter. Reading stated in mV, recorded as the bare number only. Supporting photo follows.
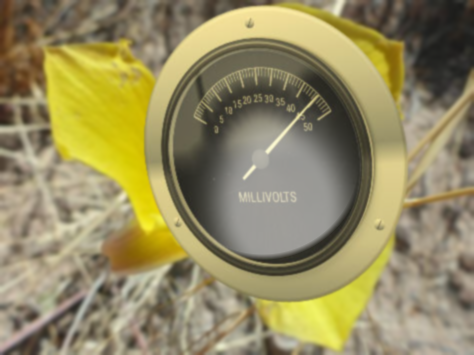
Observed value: 45
